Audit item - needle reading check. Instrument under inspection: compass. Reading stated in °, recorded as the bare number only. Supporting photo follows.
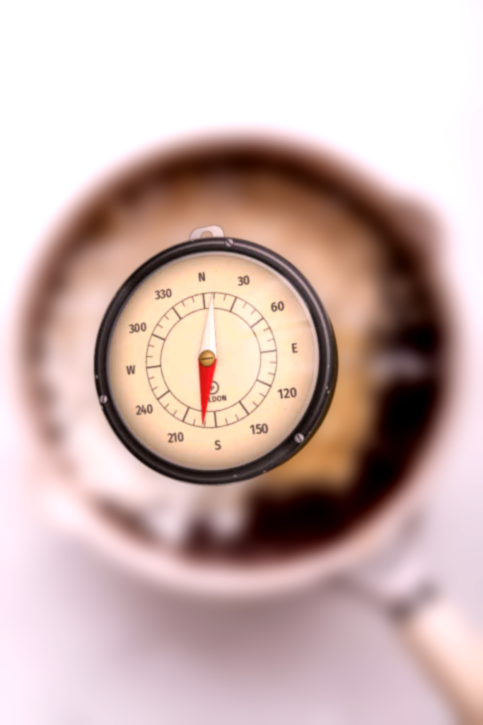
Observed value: 190
